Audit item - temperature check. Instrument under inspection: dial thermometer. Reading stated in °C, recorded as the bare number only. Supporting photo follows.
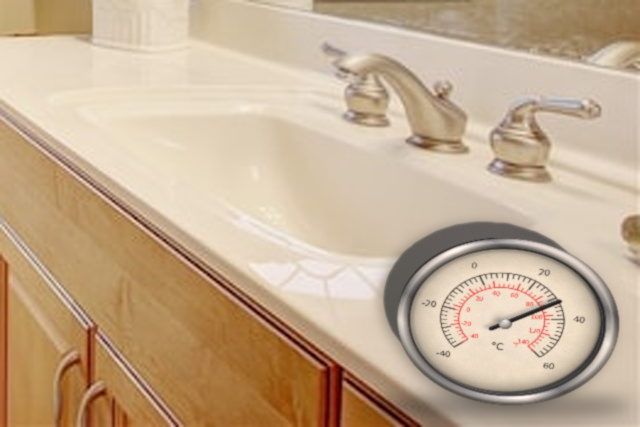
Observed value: 30
